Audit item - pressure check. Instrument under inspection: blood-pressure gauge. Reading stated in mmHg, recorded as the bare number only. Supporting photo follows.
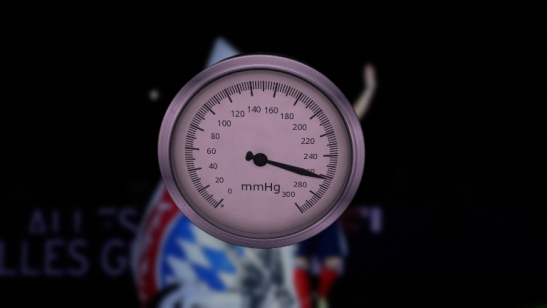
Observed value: 260
